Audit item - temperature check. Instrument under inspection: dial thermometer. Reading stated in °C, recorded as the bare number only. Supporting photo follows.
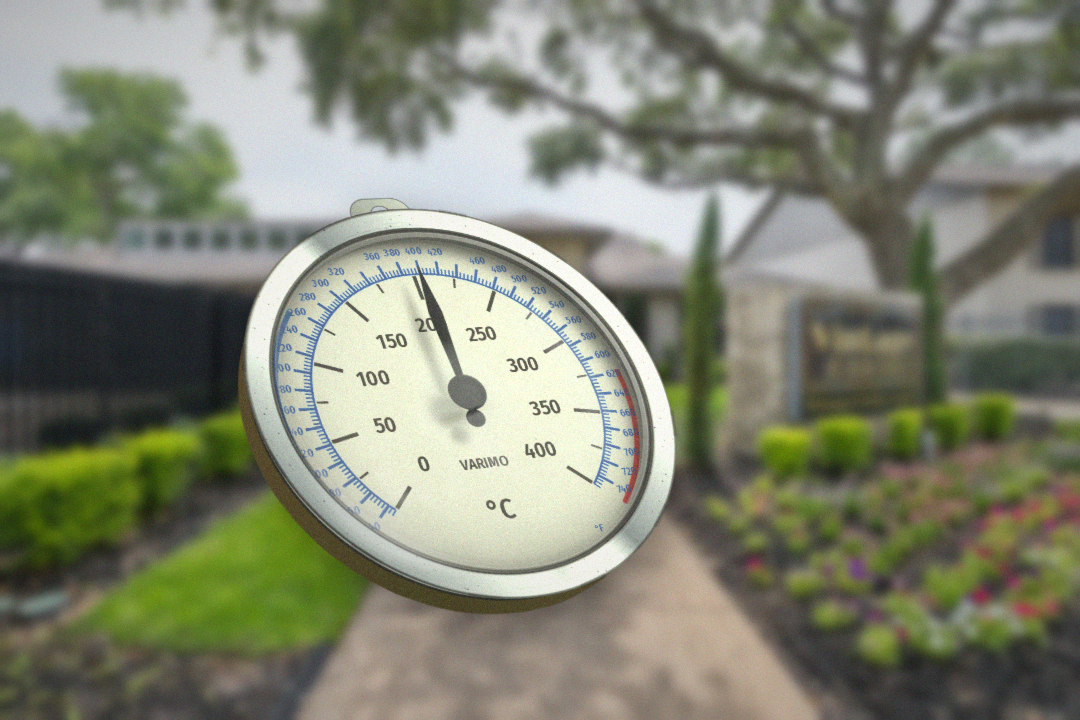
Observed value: 200
